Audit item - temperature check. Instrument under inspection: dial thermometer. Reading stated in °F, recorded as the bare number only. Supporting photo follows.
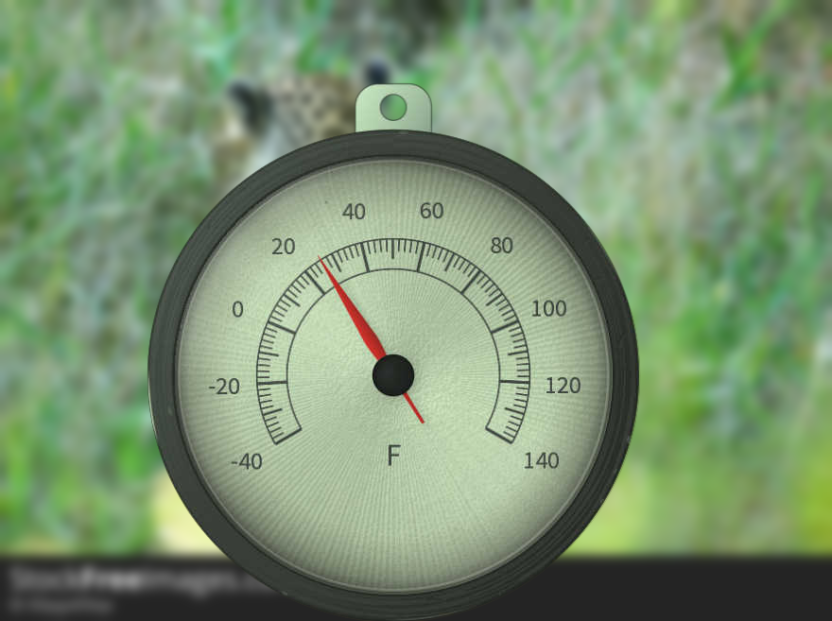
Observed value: 26
